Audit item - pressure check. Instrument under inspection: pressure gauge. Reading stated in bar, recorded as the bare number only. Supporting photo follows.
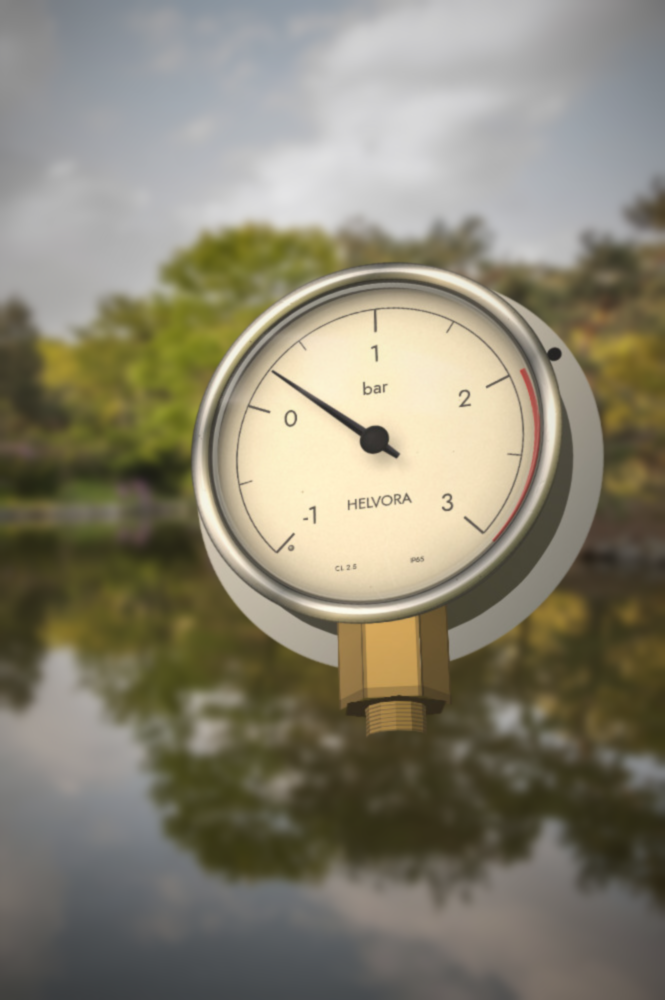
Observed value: 0.25
